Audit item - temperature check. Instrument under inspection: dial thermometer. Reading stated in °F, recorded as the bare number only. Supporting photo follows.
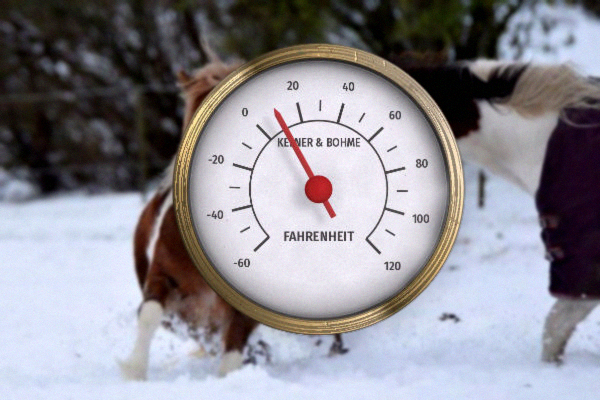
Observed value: 10
